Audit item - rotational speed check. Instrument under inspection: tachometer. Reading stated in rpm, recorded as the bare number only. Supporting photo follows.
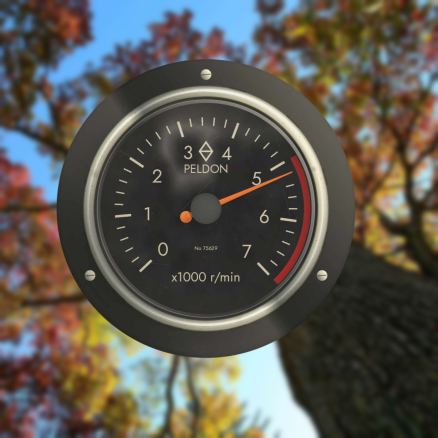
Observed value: 5200
